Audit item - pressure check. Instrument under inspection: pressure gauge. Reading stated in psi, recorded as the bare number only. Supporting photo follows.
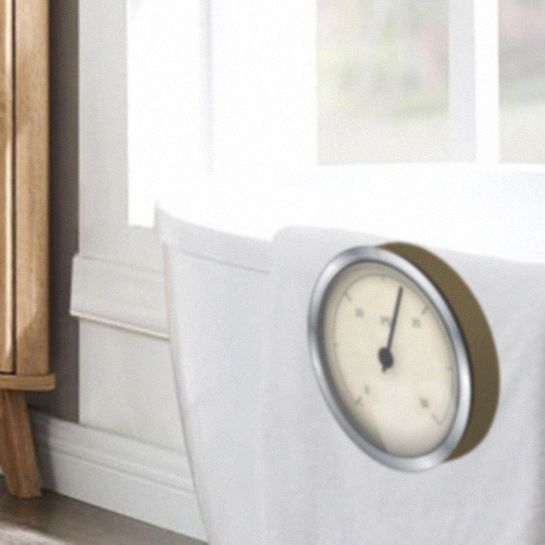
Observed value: 17.5
